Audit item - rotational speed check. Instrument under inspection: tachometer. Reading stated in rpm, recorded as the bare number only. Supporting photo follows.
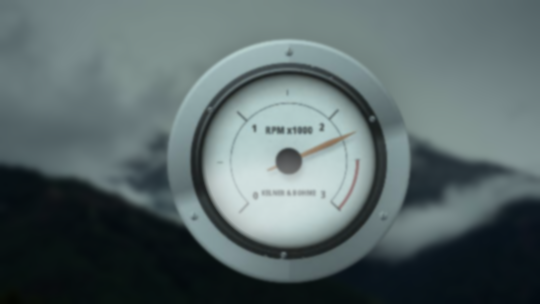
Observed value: 2250
